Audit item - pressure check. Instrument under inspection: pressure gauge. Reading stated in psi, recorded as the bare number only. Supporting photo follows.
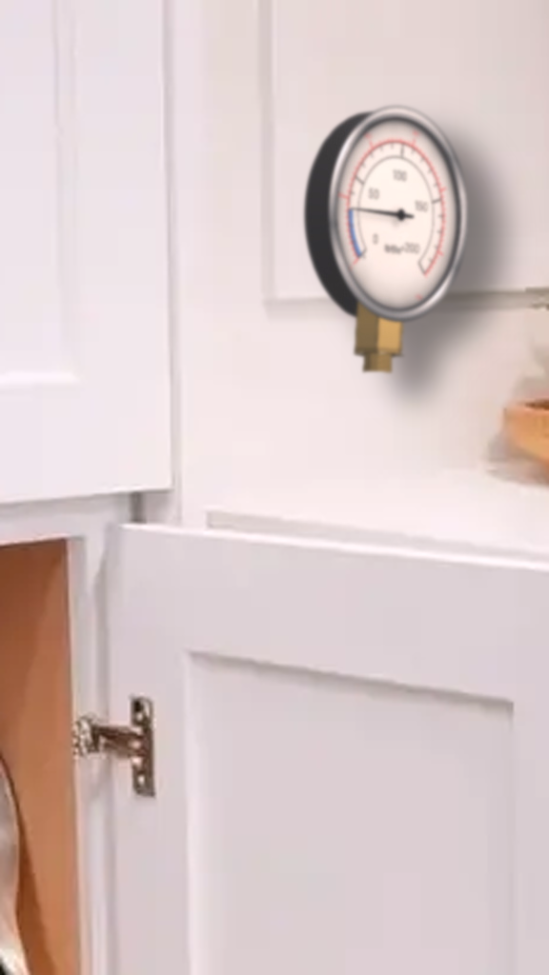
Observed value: 30
